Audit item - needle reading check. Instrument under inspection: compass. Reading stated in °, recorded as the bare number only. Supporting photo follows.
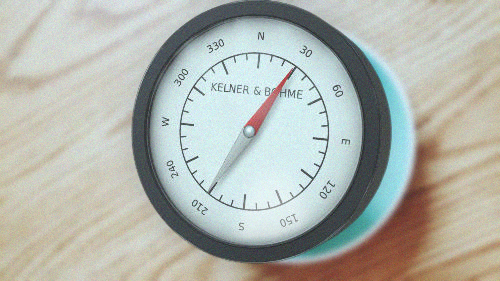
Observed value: 30
